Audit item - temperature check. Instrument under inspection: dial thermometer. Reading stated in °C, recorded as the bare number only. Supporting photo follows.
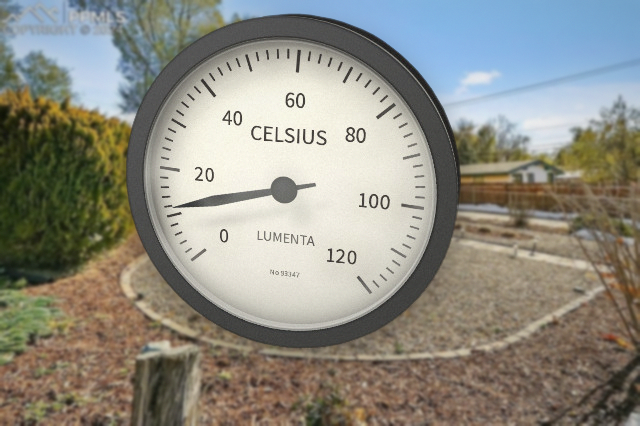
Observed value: 12
